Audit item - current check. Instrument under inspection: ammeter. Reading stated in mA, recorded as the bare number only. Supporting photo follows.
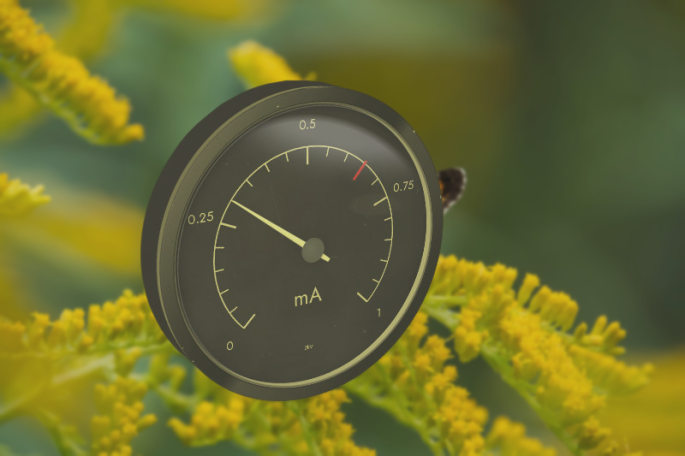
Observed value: 0.3
